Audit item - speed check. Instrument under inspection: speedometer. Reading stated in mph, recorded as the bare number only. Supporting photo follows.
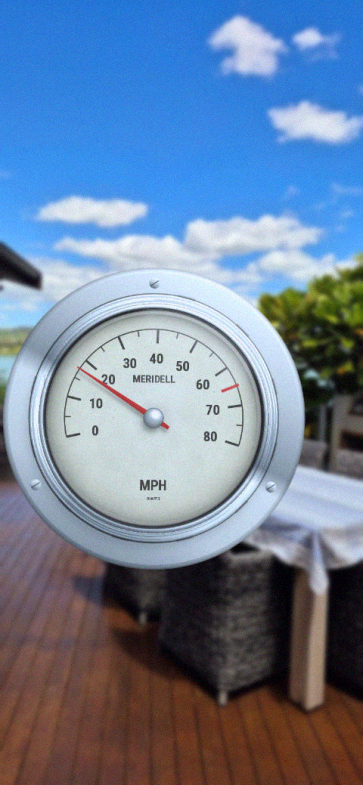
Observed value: 17.5
